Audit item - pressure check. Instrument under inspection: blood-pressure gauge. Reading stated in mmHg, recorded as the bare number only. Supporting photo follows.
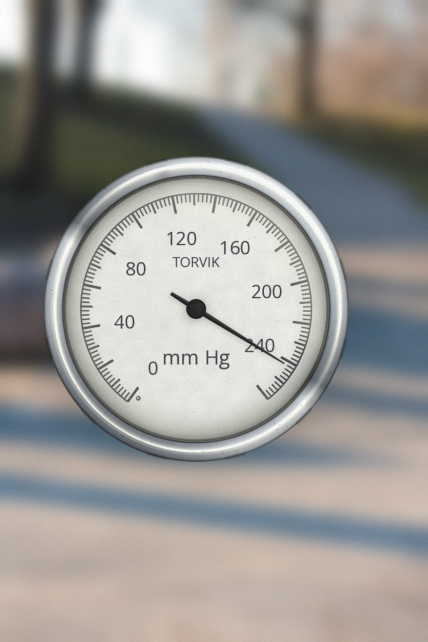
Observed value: 242
